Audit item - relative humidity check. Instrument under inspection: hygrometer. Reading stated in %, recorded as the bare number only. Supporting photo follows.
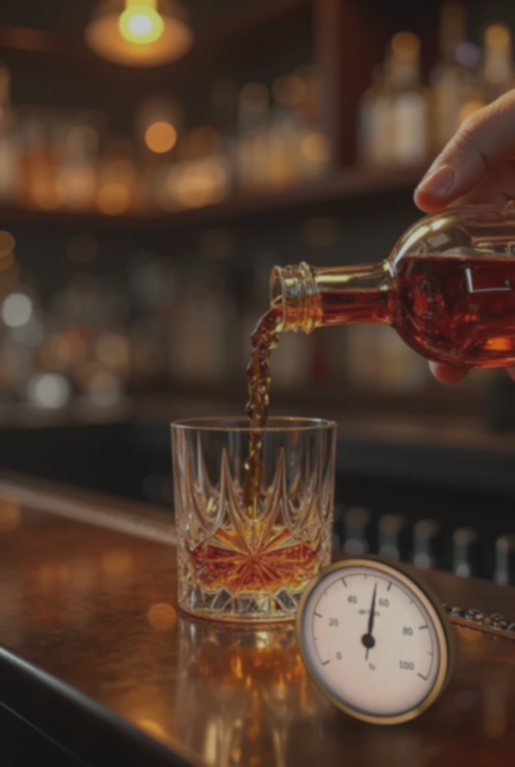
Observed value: 55
